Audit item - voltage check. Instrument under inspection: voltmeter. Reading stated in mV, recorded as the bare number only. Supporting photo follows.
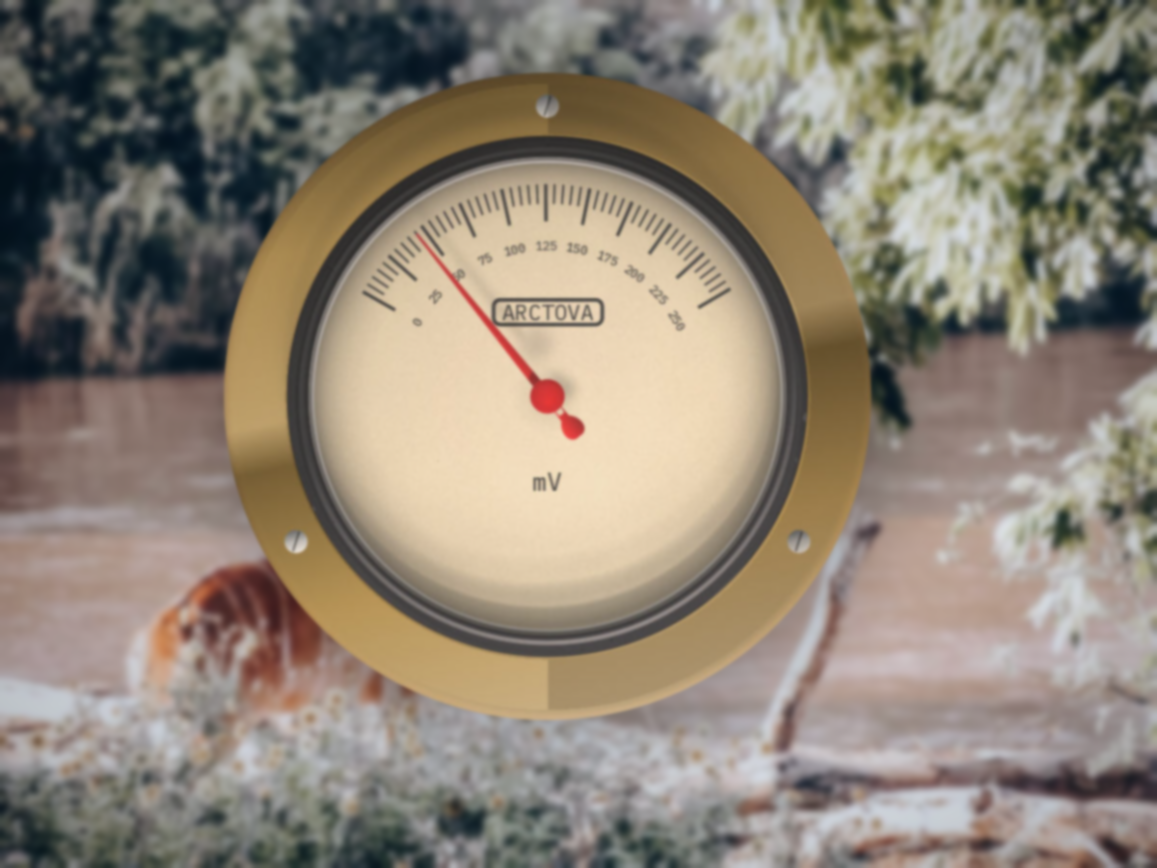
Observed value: 45
